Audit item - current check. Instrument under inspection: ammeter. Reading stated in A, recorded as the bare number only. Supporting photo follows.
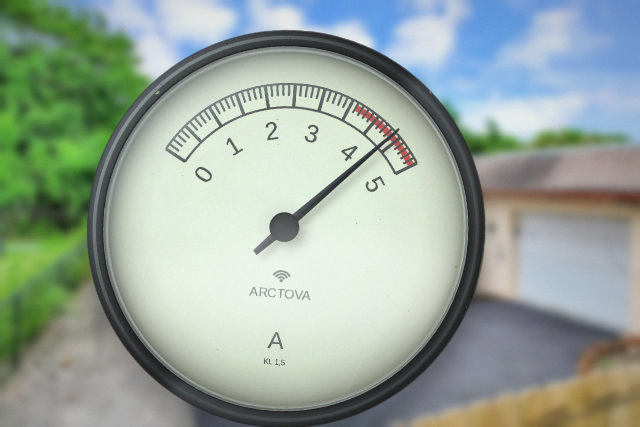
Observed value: 4.4
